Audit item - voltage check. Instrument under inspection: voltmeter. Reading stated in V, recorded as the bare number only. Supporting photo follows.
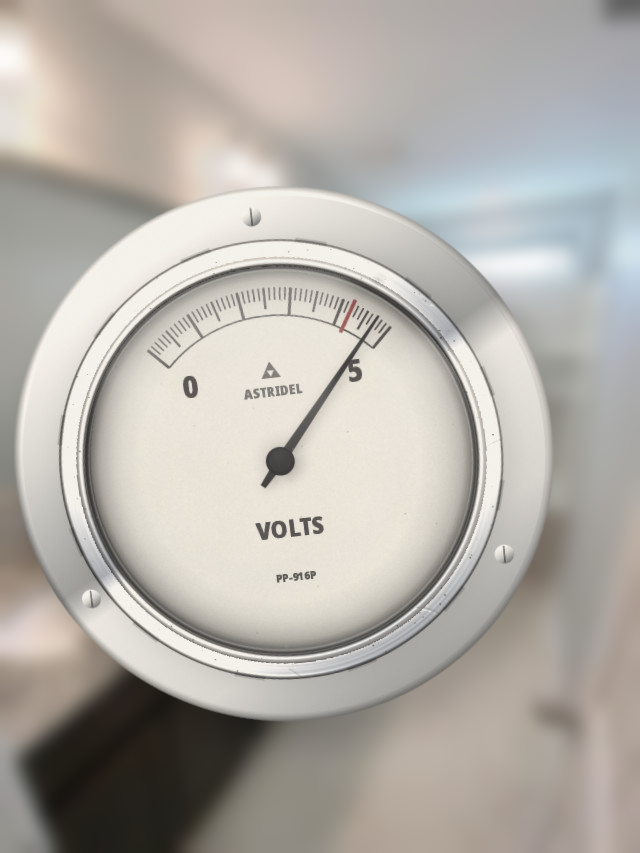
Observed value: 4.7
